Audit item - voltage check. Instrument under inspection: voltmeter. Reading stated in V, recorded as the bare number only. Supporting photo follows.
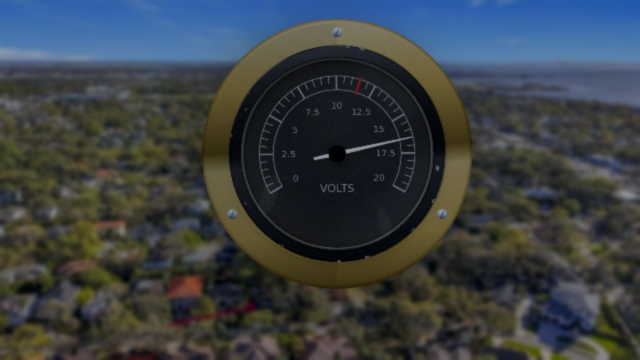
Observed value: 16.5
